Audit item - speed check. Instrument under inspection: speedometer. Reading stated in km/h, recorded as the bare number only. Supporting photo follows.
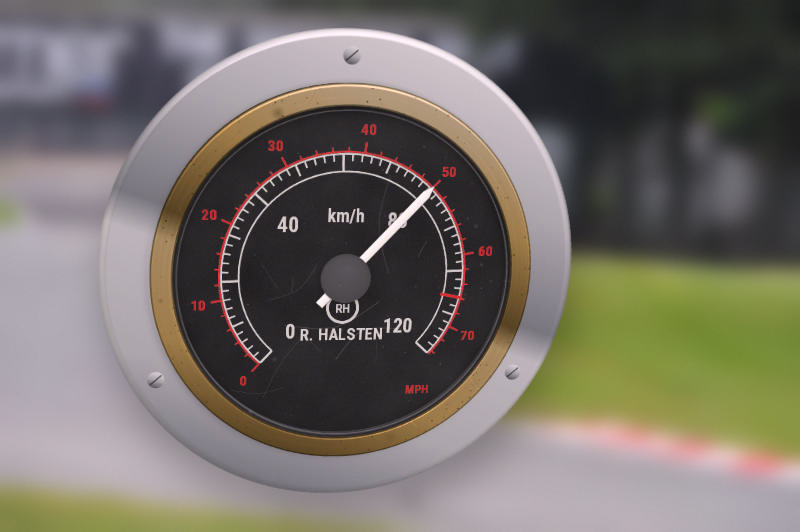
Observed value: 80
